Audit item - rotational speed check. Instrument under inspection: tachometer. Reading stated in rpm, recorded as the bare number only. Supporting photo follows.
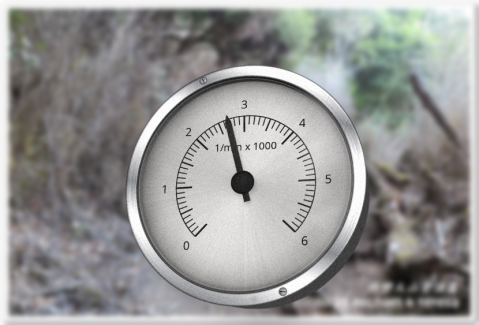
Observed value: 2700
